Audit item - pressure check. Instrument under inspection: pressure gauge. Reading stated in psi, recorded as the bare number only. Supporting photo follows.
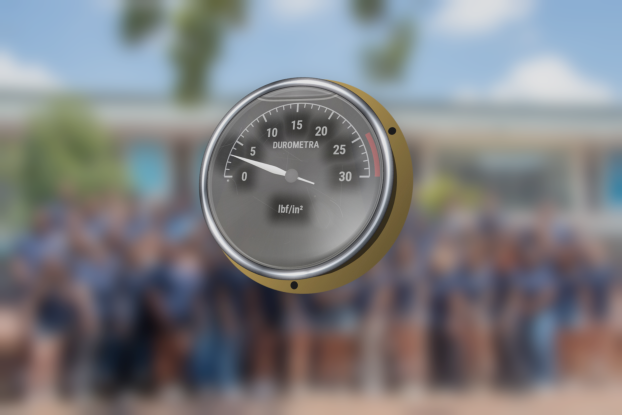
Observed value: 3
